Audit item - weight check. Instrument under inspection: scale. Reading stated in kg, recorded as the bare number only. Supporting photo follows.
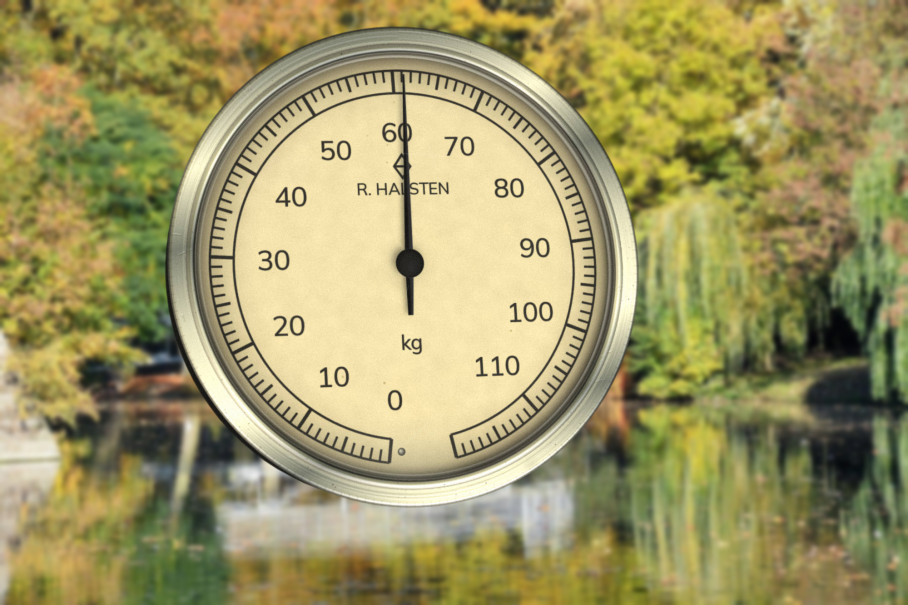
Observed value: 61
